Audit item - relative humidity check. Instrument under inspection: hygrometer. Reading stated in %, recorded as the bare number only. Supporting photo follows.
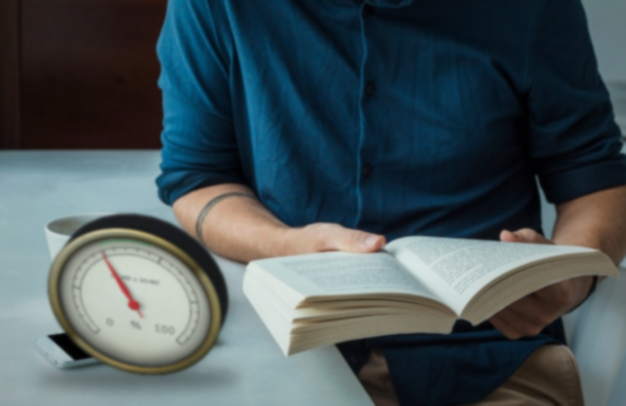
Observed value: 40
